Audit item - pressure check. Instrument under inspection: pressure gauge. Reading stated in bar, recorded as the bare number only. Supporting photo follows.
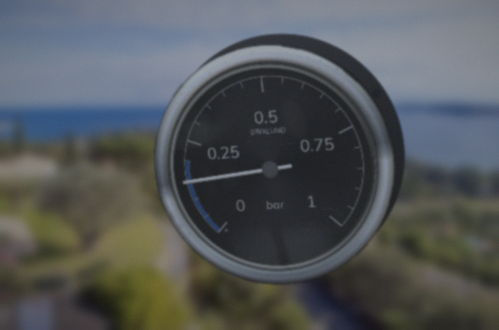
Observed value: 0.15
